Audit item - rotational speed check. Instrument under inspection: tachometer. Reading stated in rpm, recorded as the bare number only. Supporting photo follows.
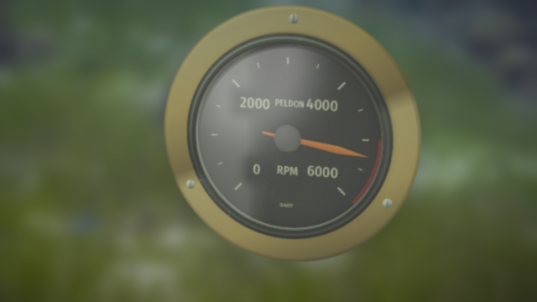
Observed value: 5250
